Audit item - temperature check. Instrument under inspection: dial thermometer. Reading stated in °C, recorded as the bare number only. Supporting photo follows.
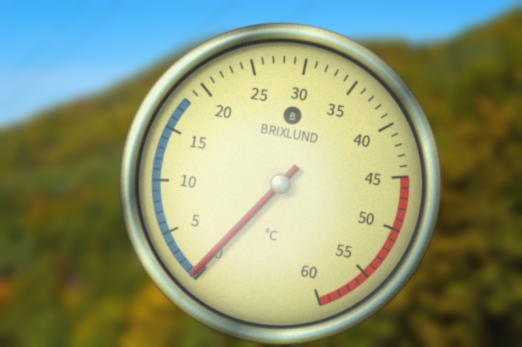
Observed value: 0.5
